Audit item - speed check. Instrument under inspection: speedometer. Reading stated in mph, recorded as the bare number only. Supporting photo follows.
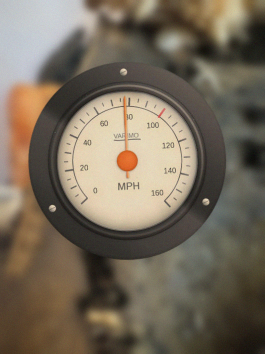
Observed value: 77.5
